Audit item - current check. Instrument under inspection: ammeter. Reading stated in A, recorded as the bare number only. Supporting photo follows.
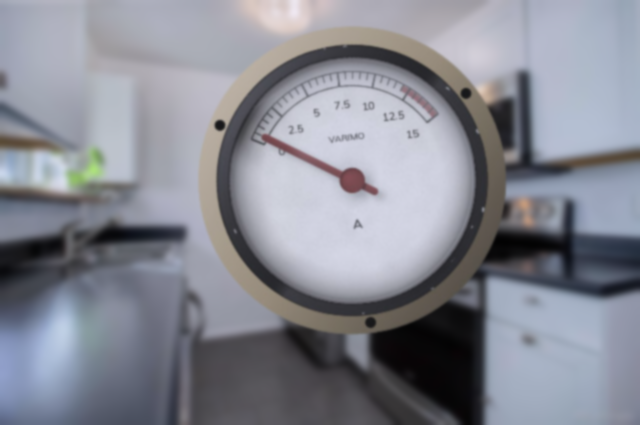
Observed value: 0.5
